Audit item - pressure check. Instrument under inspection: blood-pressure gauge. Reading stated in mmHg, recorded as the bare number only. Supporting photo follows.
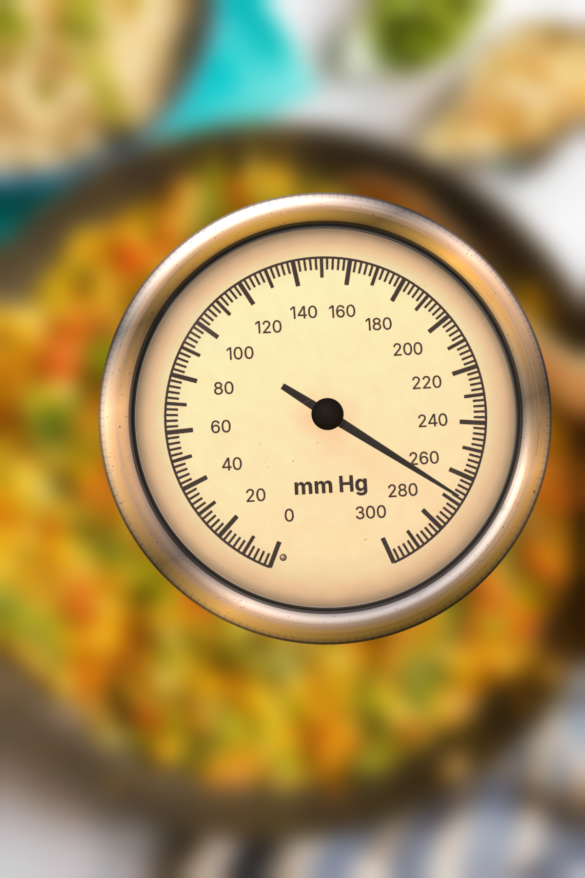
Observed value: 268
